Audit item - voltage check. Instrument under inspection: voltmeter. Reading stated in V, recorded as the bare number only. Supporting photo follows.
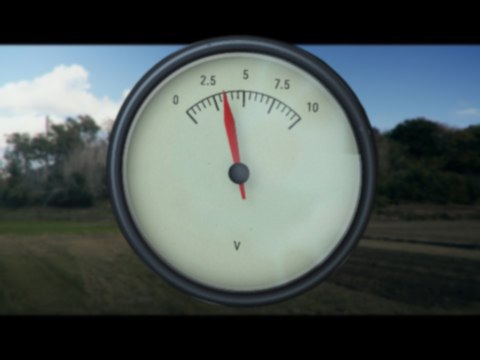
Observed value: 3.5
